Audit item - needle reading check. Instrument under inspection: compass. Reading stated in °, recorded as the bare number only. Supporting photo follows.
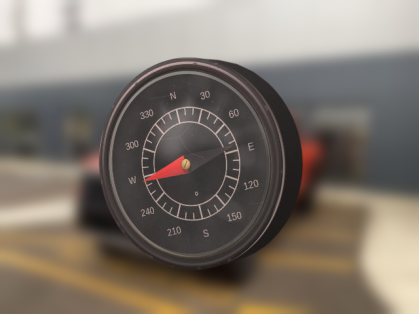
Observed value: 265
